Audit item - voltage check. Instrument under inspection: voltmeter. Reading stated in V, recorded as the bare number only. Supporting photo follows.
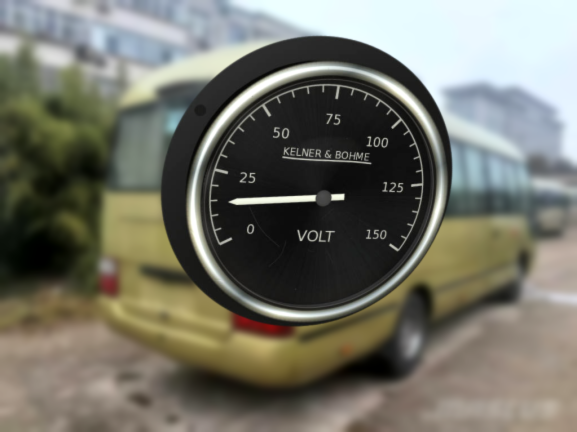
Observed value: 15
